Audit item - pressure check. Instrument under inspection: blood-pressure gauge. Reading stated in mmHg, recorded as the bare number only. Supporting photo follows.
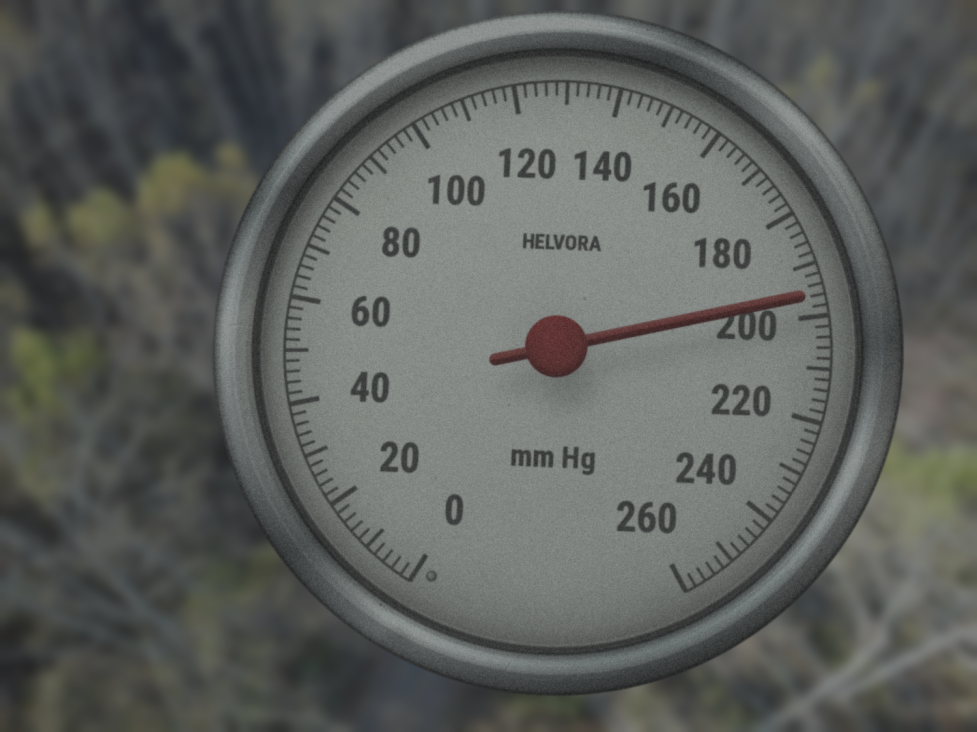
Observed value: 196
